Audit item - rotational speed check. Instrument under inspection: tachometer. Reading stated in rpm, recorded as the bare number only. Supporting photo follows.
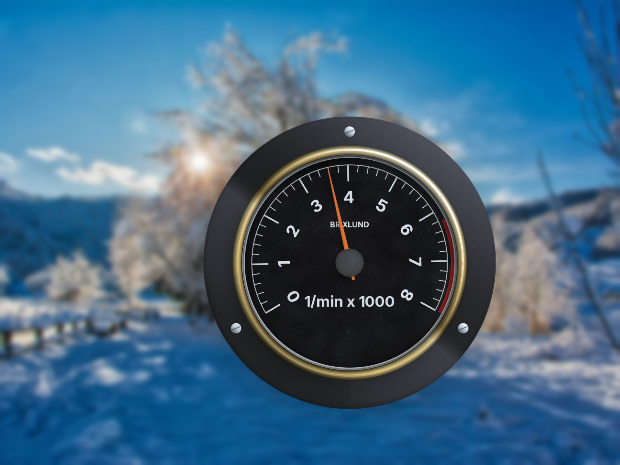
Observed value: 3600
